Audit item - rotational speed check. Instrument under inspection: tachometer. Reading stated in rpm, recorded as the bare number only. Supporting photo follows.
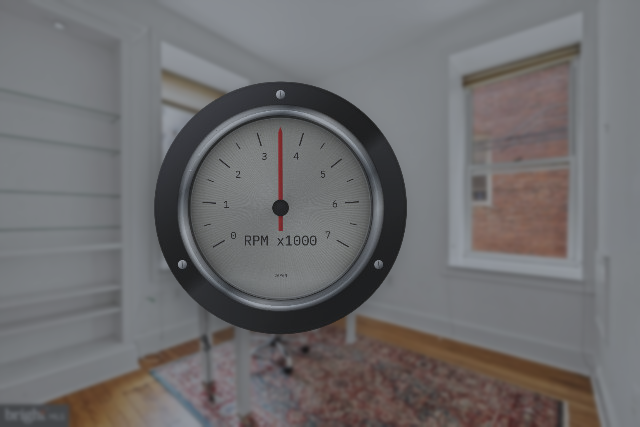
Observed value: 3500
